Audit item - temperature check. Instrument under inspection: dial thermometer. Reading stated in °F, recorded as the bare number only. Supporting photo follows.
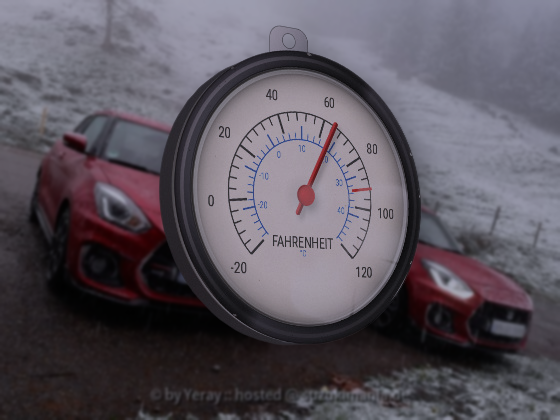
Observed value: 64
